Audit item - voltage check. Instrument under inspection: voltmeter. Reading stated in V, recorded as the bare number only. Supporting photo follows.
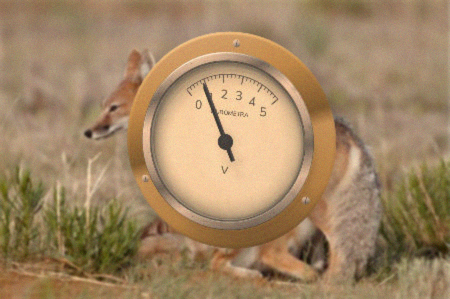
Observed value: 1
